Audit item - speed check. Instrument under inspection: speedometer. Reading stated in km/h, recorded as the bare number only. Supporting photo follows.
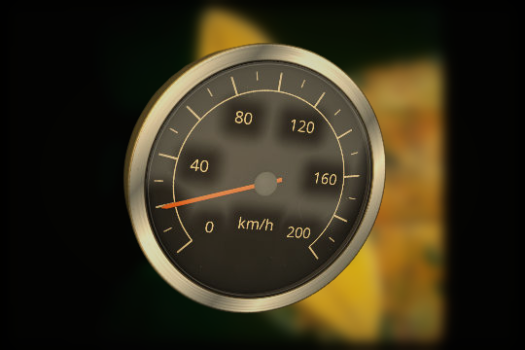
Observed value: 20
